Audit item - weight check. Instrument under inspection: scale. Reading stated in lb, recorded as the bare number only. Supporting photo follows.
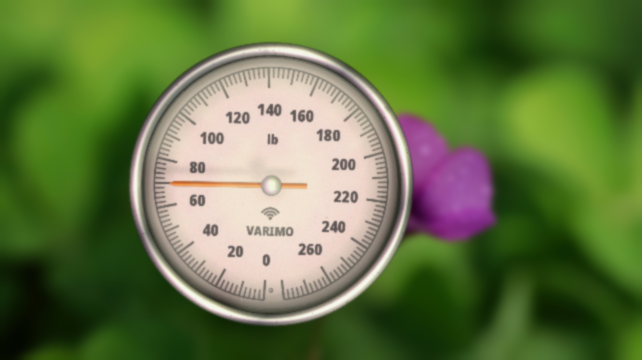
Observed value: 70
